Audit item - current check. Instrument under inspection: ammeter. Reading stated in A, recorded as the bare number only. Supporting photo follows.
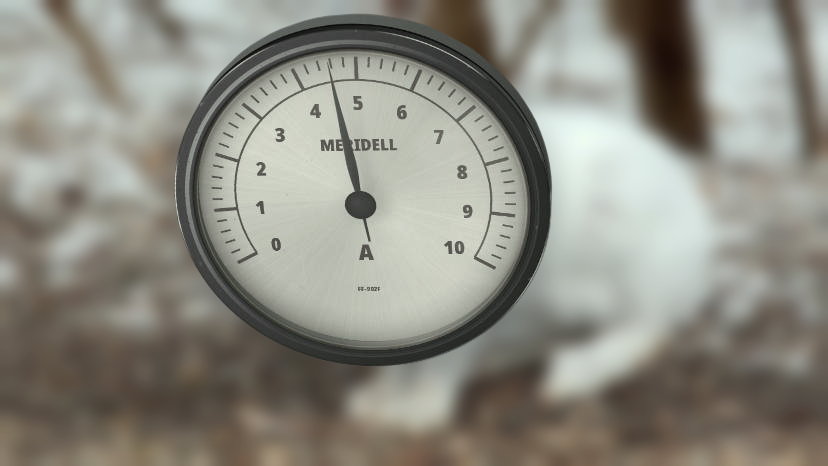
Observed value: 4.6
